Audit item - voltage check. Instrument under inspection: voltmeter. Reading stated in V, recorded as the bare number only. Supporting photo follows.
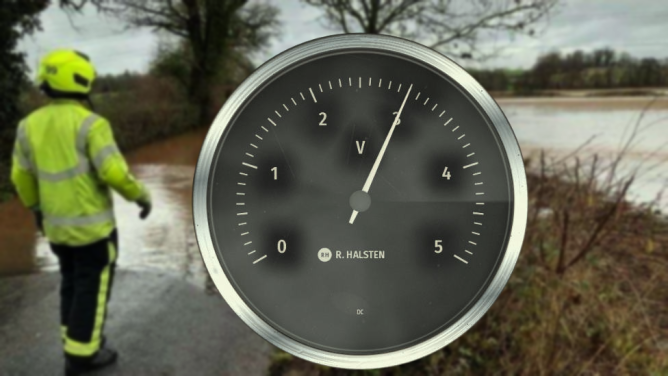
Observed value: 3
